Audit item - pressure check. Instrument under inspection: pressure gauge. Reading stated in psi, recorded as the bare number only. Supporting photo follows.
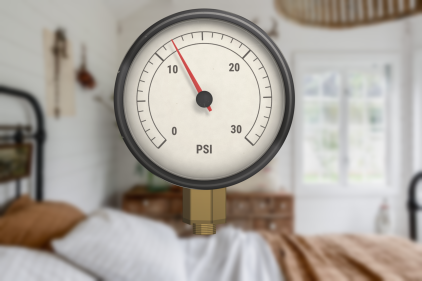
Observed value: 12
